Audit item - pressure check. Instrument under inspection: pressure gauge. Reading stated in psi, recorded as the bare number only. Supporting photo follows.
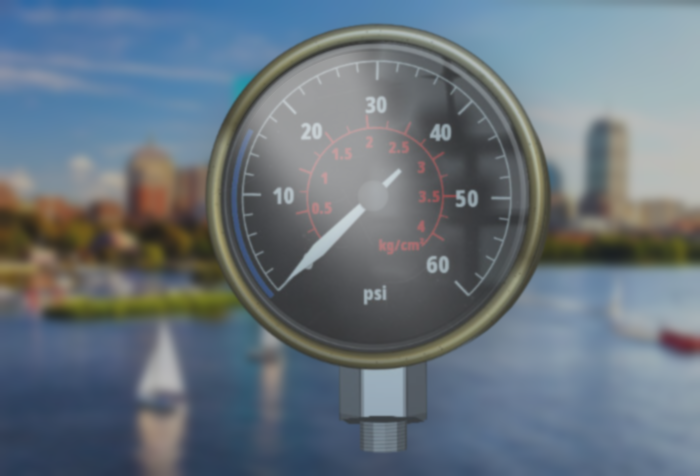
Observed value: 0
